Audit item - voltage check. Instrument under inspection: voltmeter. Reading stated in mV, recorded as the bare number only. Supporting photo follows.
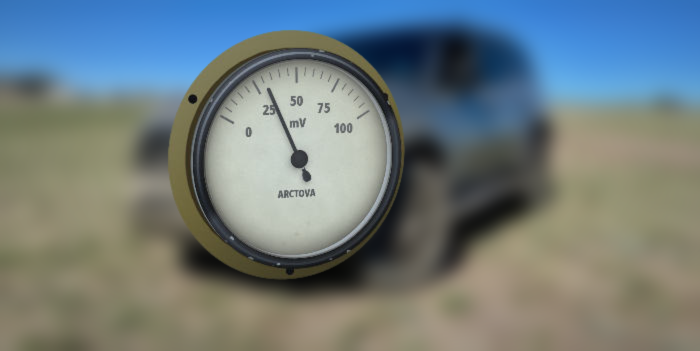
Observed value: 30
